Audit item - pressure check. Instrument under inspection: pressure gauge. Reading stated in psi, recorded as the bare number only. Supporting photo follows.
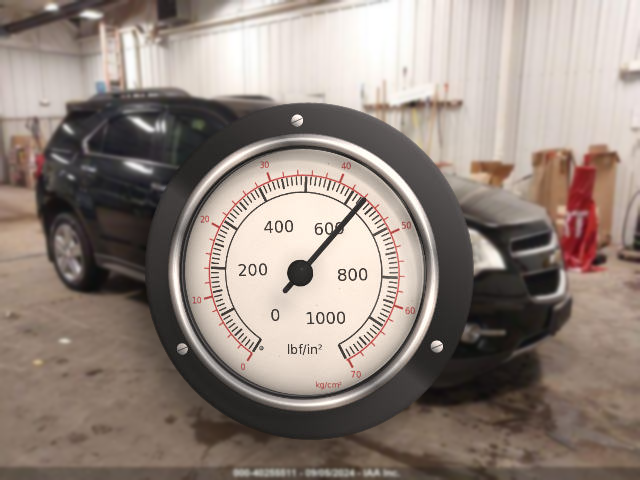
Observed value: 630
